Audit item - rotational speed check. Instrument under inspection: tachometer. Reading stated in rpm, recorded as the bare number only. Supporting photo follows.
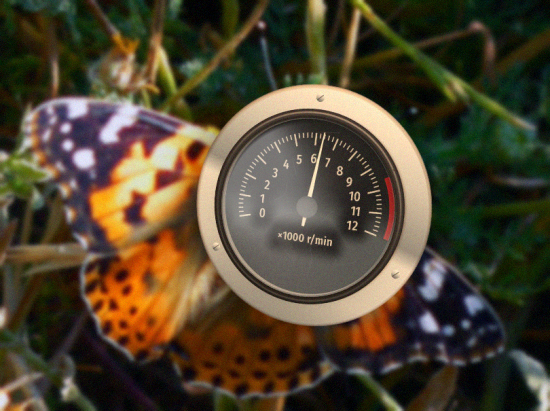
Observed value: 6400
